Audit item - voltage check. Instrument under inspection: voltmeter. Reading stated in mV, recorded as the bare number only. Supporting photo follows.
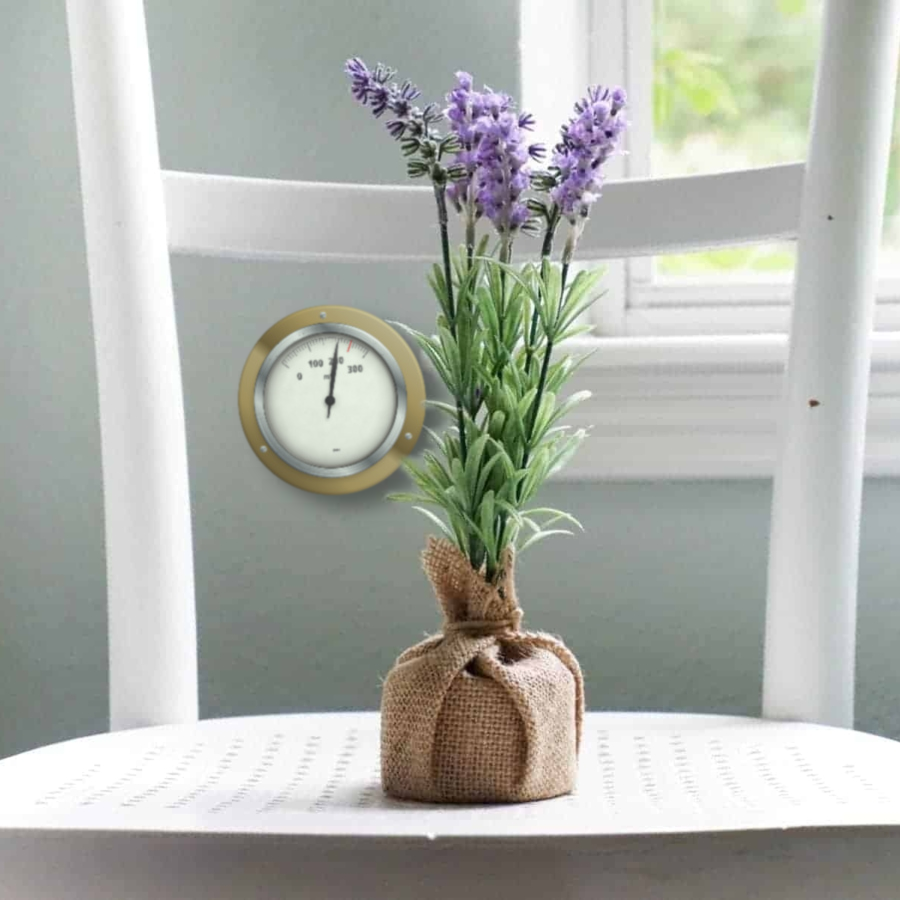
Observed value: 200
